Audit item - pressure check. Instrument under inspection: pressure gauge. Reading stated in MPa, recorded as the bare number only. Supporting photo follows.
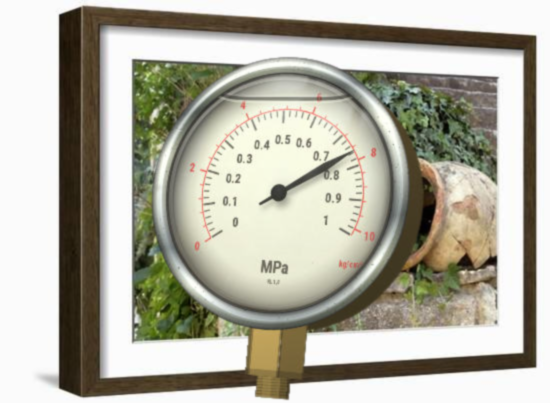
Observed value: 0.76
